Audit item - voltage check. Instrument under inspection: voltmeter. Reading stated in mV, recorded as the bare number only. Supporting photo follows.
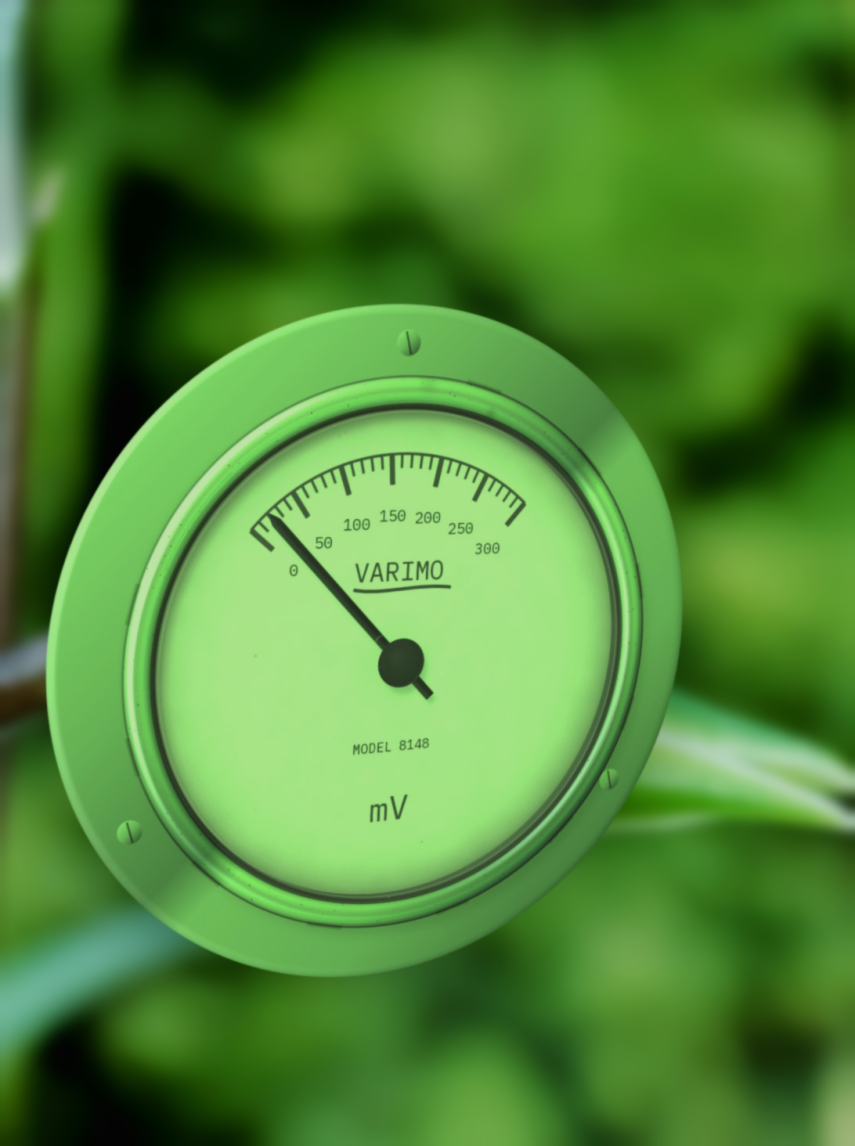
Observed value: 20
